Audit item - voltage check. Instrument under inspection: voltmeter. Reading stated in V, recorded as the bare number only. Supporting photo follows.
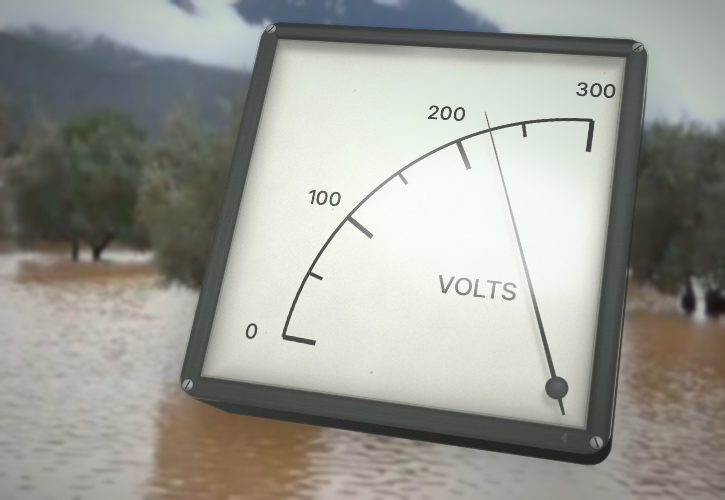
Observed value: 225
